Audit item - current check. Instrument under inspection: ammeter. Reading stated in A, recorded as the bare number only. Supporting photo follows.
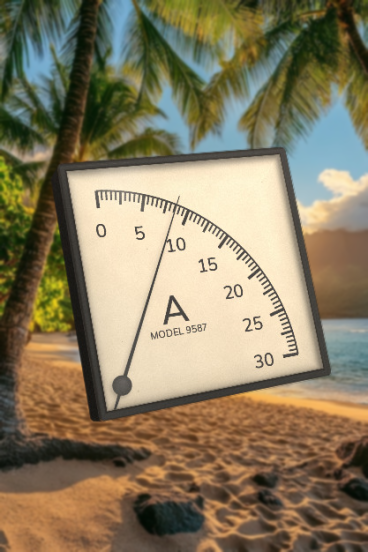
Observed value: 8.5
